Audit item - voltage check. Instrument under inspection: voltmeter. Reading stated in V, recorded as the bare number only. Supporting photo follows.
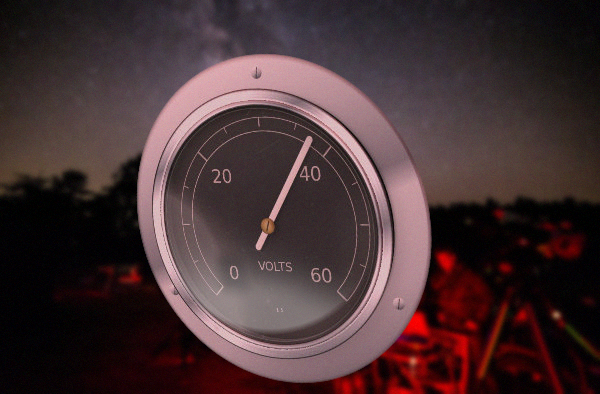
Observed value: 37.5
